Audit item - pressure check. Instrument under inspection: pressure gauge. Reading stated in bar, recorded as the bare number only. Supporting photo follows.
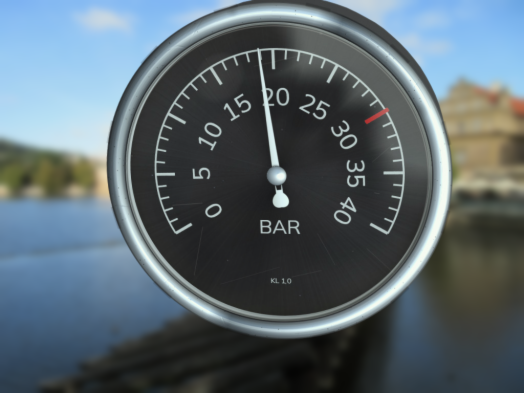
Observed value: 19
